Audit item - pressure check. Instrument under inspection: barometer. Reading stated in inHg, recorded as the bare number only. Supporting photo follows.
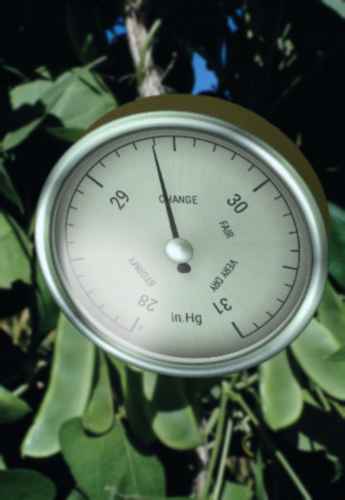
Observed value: 29.4
